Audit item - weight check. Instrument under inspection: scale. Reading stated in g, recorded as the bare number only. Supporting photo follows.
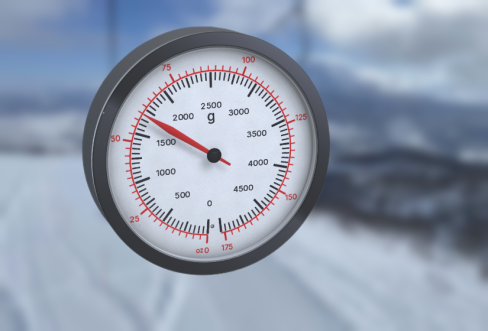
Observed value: 1700
